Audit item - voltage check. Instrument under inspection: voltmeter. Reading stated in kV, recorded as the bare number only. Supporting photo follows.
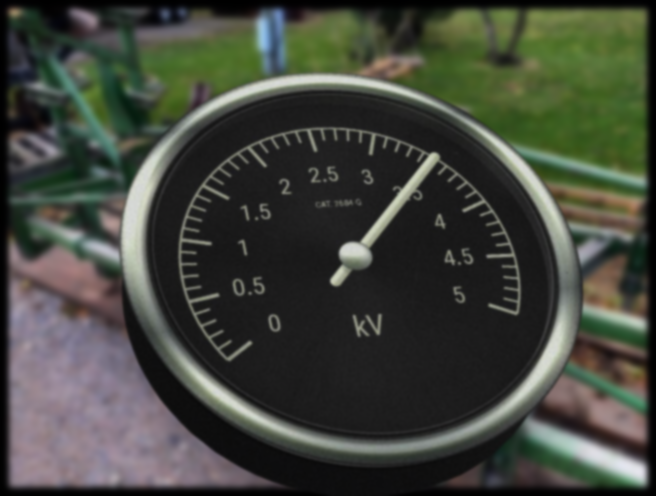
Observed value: 3.5
